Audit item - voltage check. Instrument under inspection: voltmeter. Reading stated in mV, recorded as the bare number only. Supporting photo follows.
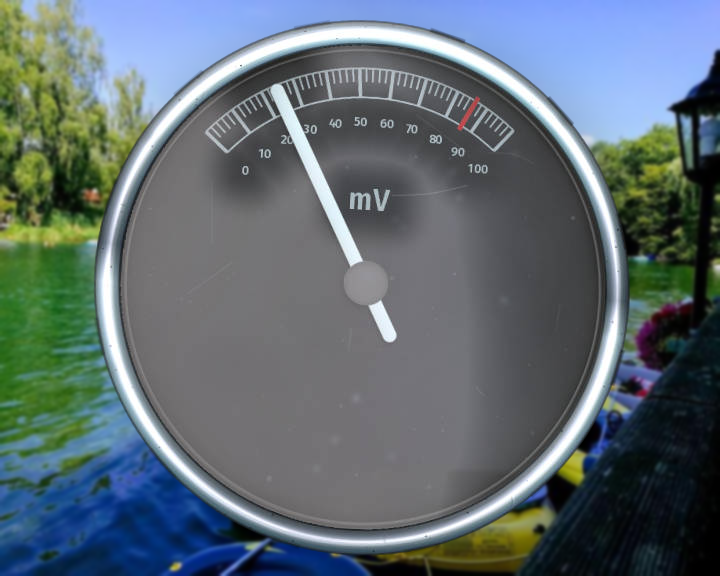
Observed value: 24
